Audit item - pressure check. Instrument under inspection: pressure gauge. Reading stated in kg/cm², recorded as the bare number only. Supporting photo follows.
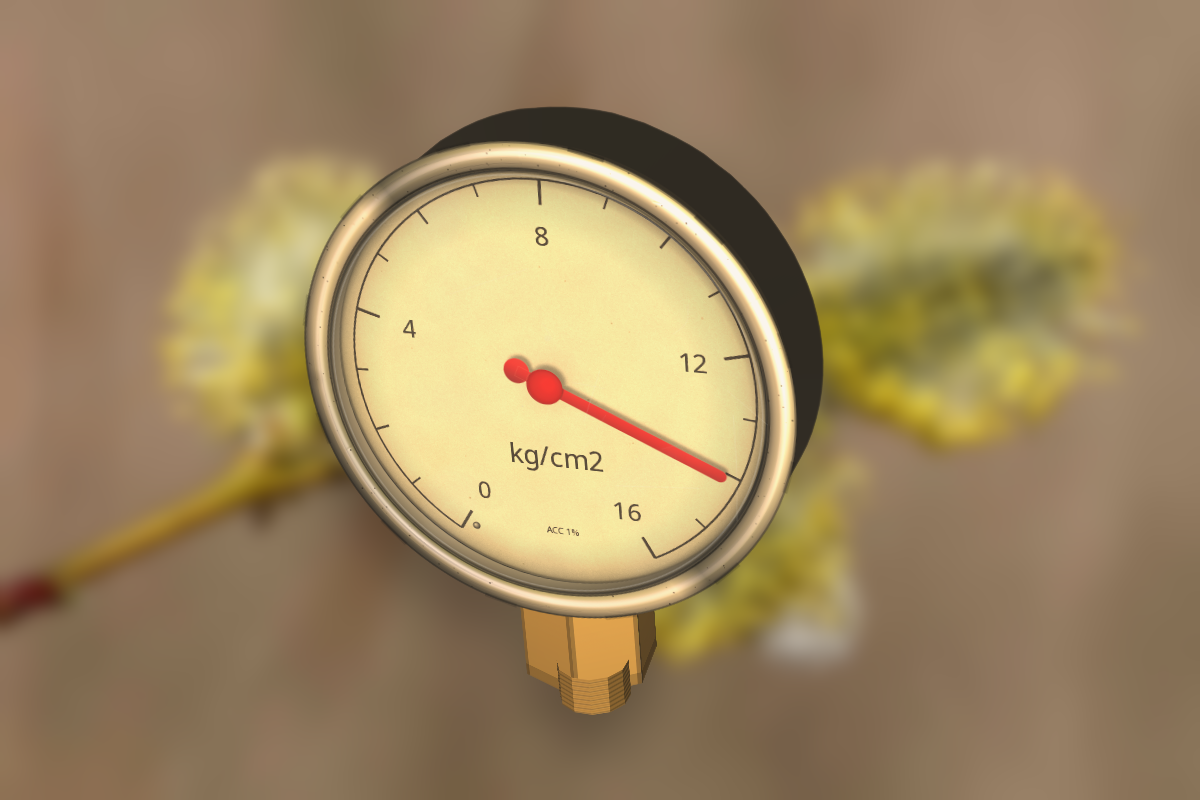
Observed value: 14
